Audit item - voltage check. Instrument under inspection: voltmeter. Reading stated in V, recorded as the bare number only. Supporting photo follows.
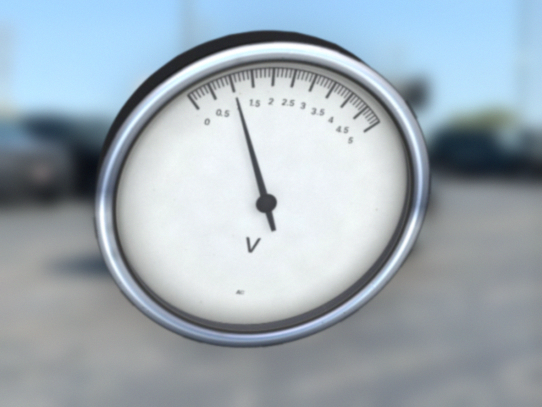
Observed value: 1
